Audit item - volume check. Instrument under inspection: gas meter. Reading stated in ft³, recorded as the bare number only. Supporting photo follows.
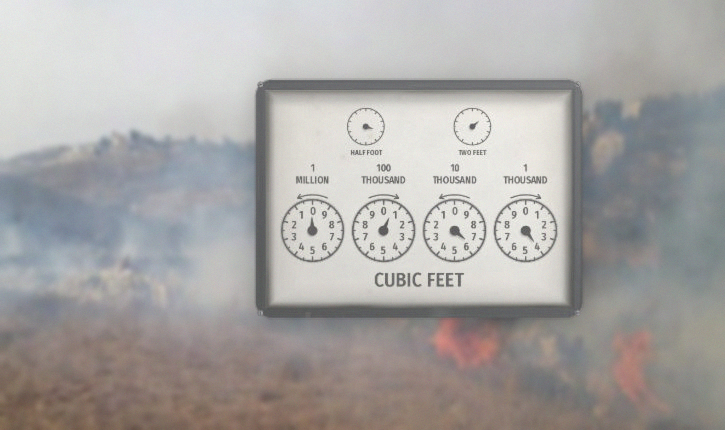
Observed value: 6400
